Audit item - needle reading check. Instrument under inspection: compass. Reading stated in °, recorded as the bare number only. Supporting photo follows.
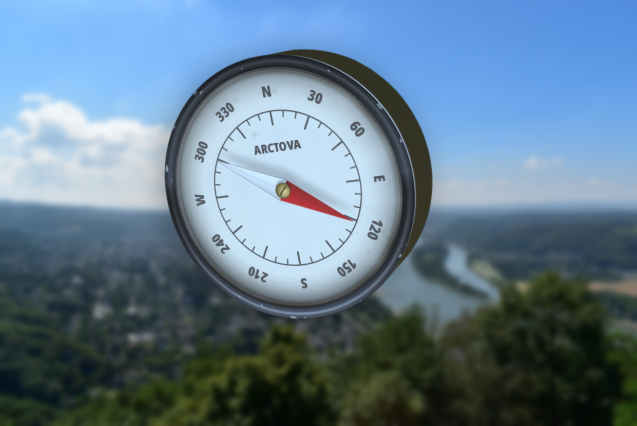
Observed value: 120
